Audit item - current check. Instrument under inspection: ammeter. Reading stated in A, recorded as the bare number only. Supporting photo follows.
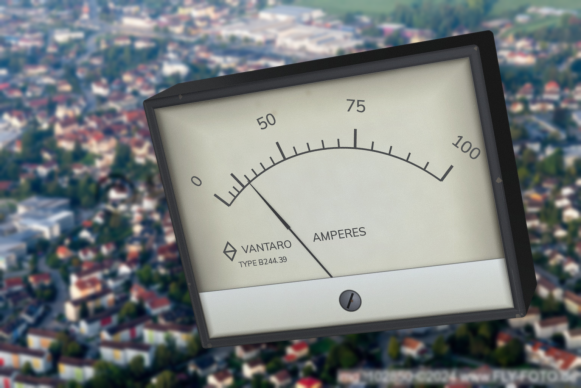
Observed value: 30
